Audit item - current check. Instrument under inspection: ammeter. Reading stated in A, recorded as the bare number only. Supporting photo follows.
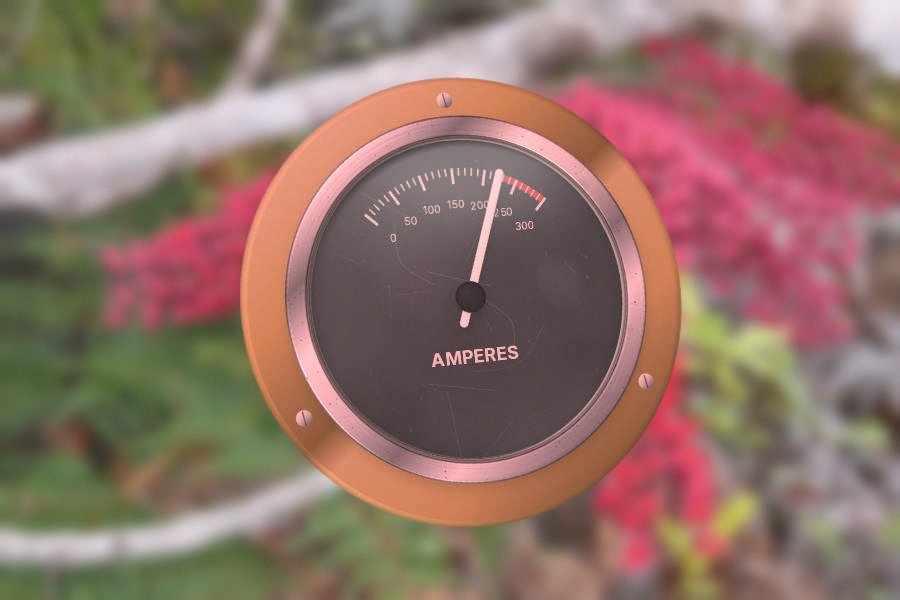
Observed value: 220
